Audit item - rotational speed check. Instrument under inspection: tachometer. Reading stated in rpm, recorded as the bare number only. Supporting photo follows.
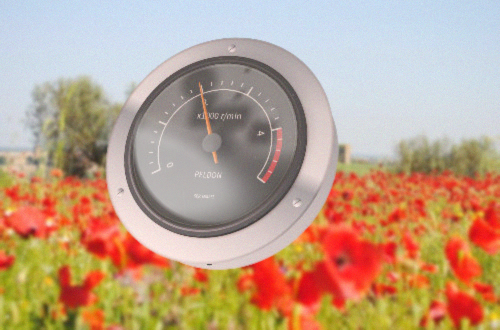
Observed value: 2000
